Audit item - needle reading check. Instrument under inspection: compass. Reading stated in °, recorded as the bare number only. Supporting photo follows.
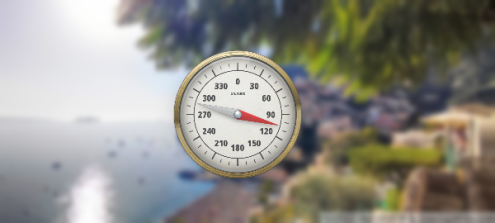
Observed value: 105
